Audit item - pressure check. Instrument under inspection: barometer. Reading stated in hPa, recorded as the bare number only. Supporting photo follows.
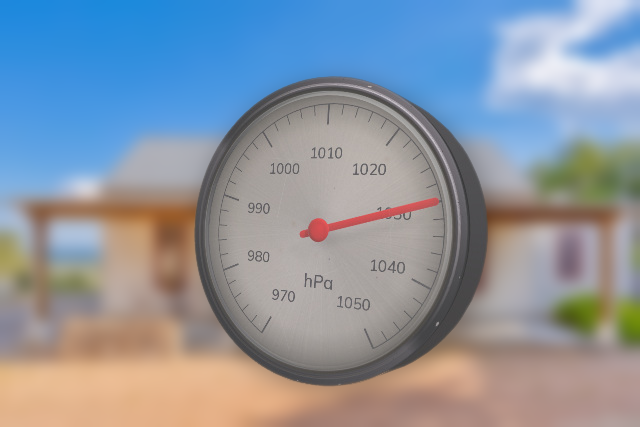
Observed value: 1030
